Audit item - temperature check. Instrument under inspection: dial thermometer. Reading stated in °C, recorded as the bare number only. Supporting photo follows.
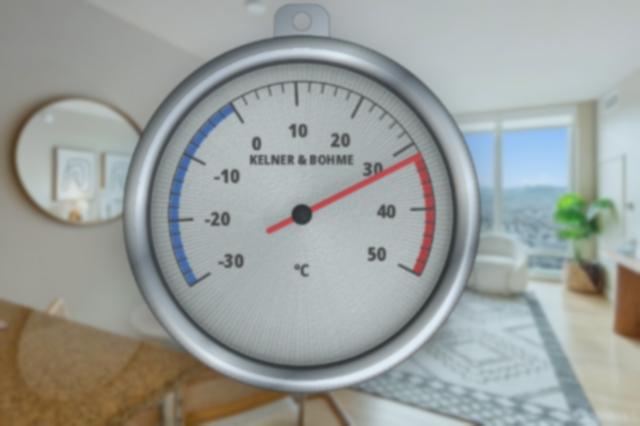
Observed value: 32
